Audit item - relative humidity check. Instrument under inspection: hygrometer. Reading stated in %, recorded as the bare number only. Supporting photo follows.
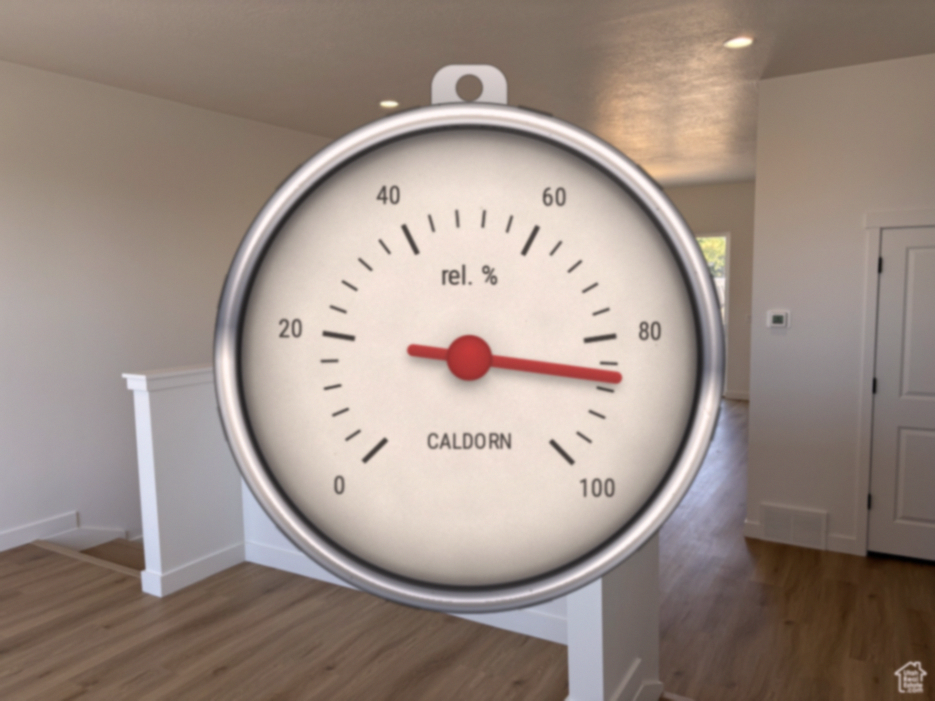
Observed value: 86
